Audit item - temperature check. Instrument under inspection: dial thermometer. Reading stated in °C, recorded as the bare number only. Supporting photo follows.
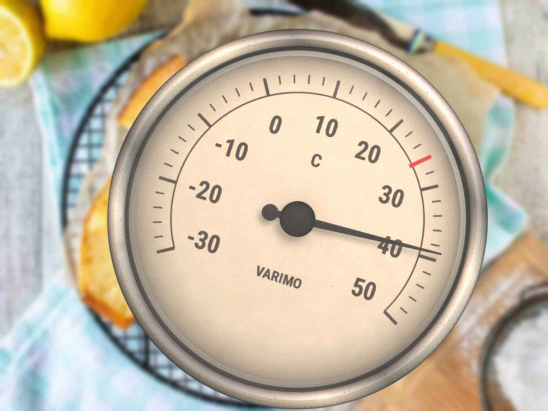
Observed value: 39
